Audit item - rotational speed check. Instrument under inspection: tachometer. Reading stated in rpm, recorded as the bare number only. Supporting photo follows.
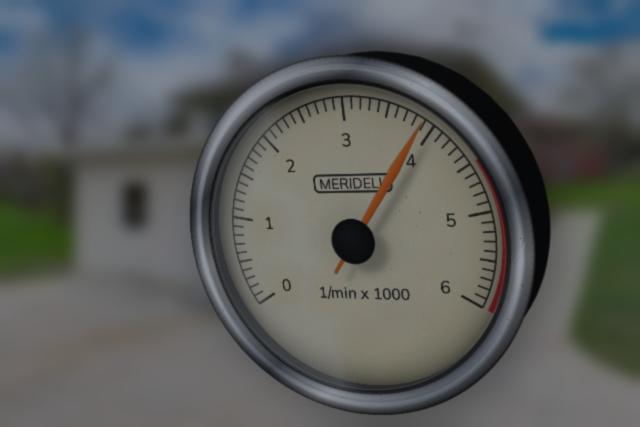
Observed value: 3900
